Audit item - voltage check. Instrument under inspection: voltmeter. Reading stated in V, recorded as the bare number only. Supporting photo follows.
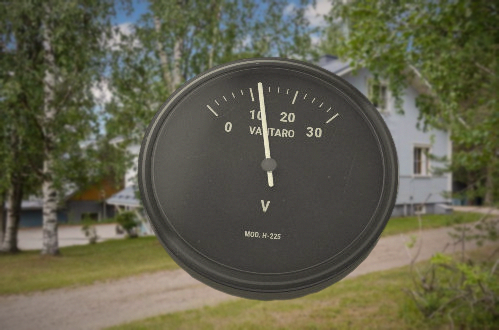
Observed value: 12
